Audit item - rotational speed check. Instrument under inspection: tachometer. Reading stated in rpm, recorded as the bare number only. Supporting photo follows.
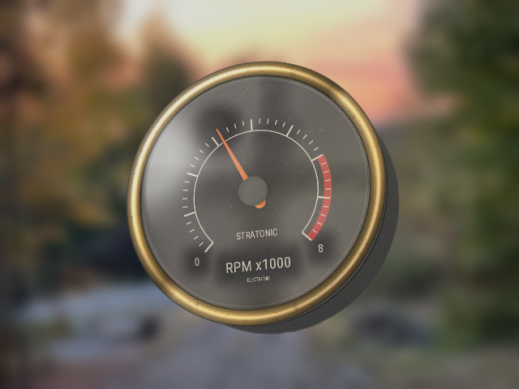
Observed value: 3200
